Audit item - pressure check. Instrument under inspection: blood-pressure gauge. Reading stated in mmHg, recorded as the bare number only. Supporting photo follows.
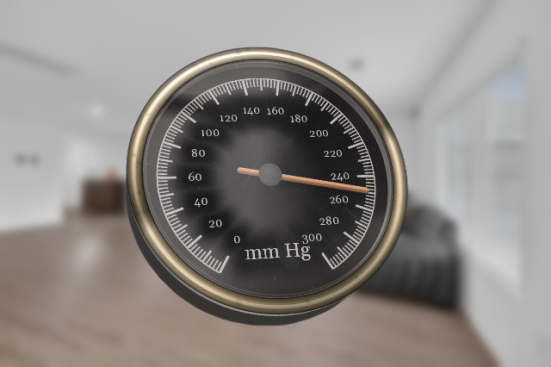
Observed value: 250
